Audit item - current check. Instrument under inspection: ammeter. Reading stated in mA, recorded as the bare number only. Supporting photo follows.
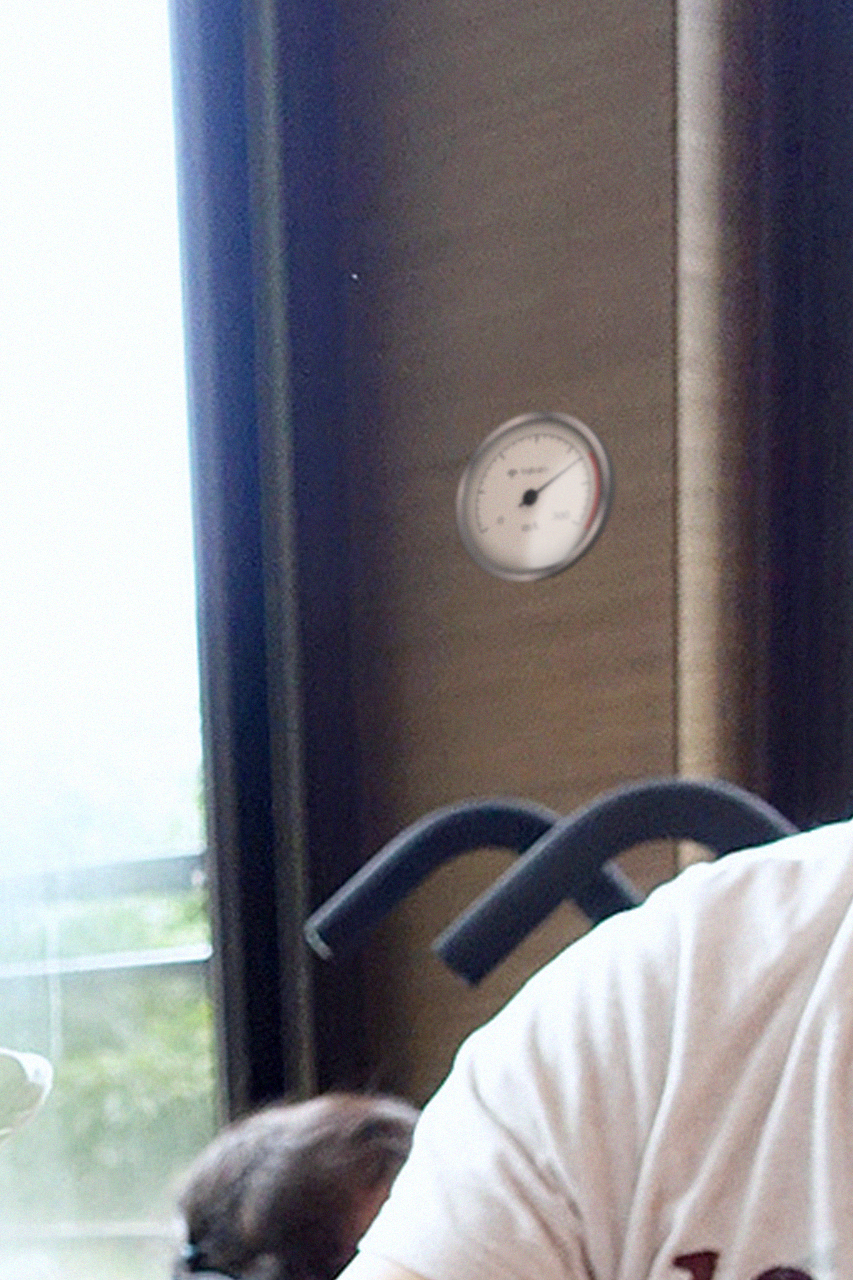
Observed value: 220
